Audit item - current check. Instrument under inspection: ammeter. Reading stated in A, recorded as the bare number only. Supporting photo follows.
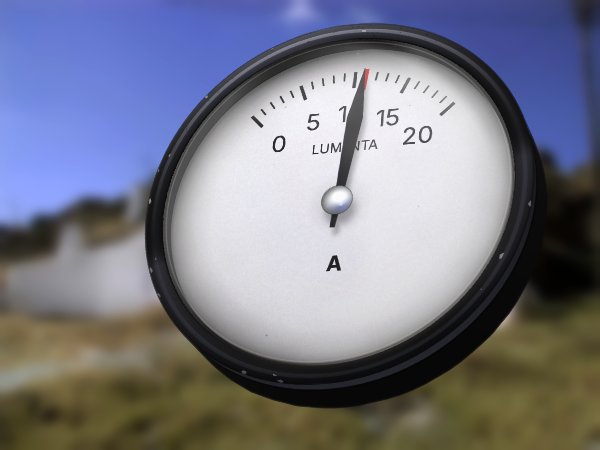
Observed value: 11
